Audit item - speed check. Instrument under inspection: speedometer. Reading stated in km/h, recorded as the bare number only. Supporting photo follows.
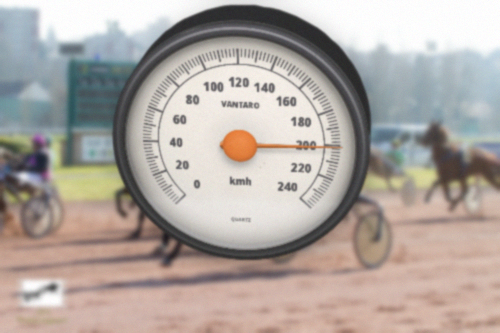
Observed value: 200
